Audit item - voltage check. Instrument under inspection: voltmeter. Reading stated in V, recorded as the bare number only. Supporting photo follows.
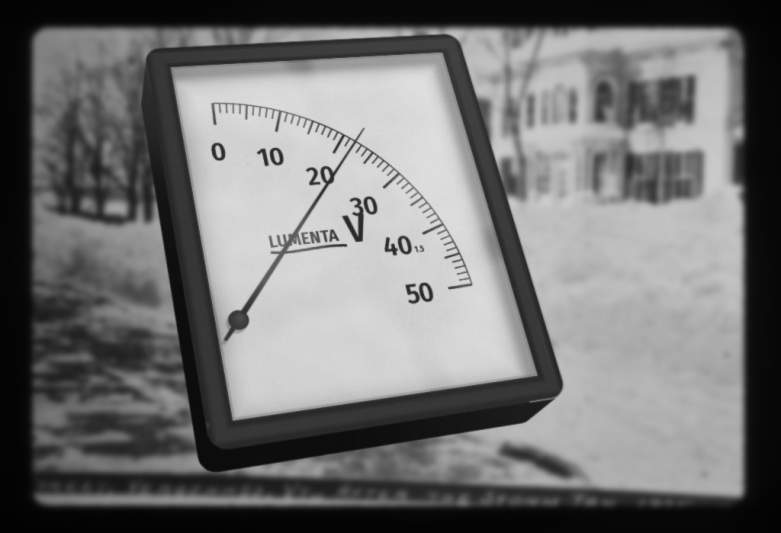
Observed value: 22
